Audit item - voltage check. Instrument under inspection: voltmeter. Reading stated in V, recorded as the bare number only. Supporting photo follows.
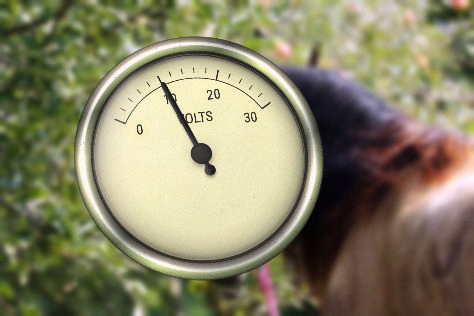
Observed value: 10
